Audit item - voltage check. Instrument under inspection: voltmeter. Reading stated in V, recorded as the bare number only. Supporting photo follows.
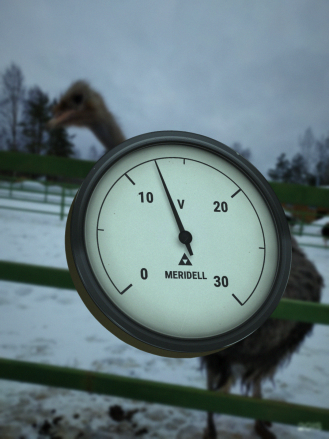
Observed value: 12.5
